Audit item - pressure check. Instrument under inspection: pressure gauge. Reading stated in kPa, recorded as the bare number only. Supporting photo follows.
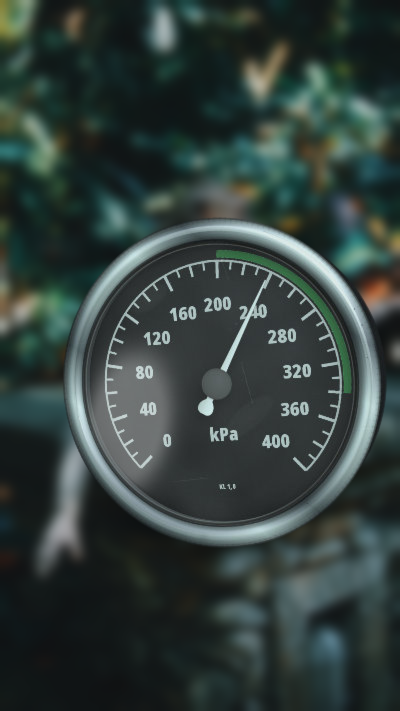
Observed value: 240
